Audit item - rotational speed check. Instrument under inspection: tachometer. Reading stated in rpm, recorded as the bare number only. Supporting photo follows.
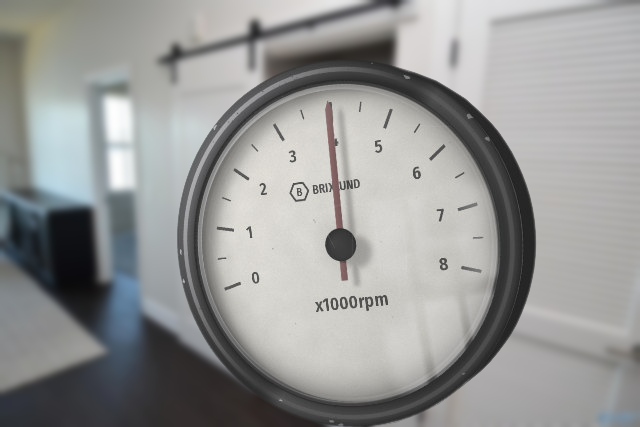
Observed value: 4000
